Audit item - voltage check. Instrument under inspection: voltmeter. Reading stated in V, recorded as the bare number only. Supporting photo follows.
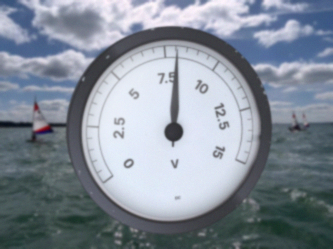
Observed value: 8
